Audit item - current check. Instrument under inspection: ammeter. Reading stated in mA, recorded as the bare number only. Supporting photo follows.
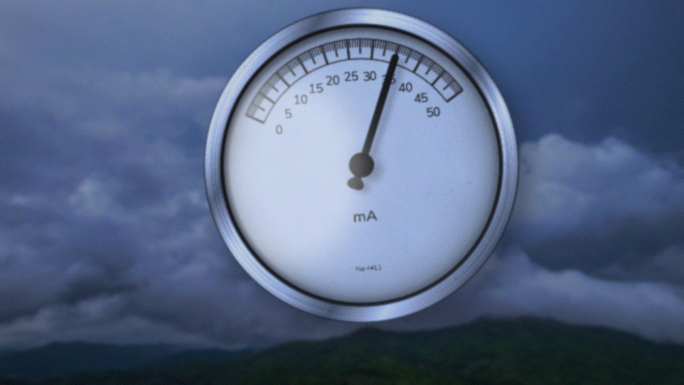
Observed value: 35
